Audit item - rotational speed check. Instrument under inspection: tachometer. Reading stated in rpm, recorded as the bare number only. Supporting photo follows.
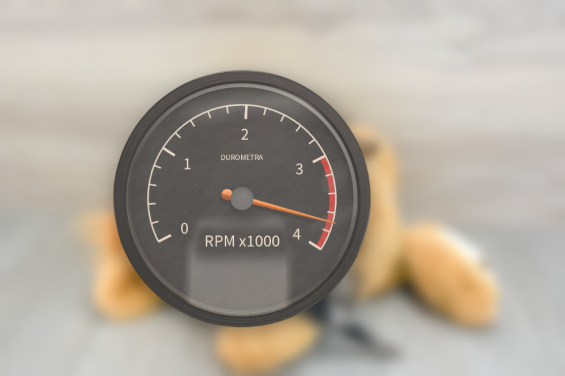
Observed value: 3700
